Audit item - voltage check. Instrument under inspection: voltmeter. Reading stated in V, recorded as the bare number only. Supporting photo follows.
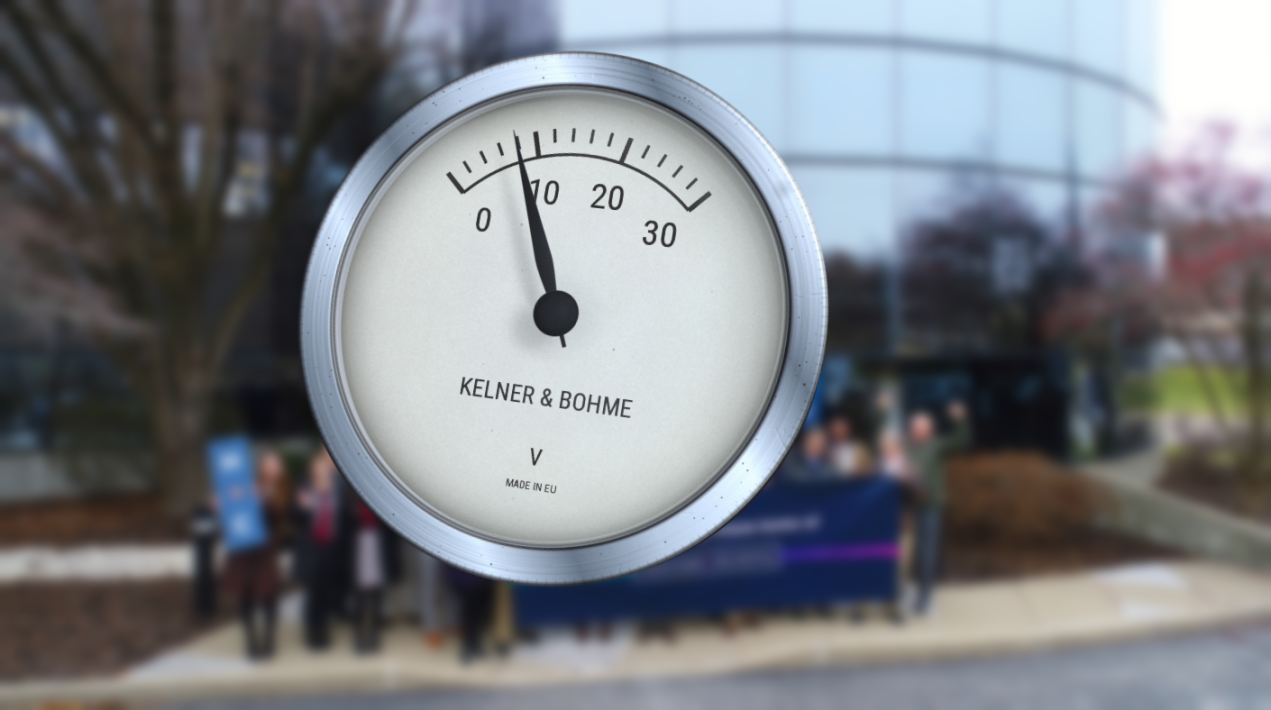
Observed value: 8
